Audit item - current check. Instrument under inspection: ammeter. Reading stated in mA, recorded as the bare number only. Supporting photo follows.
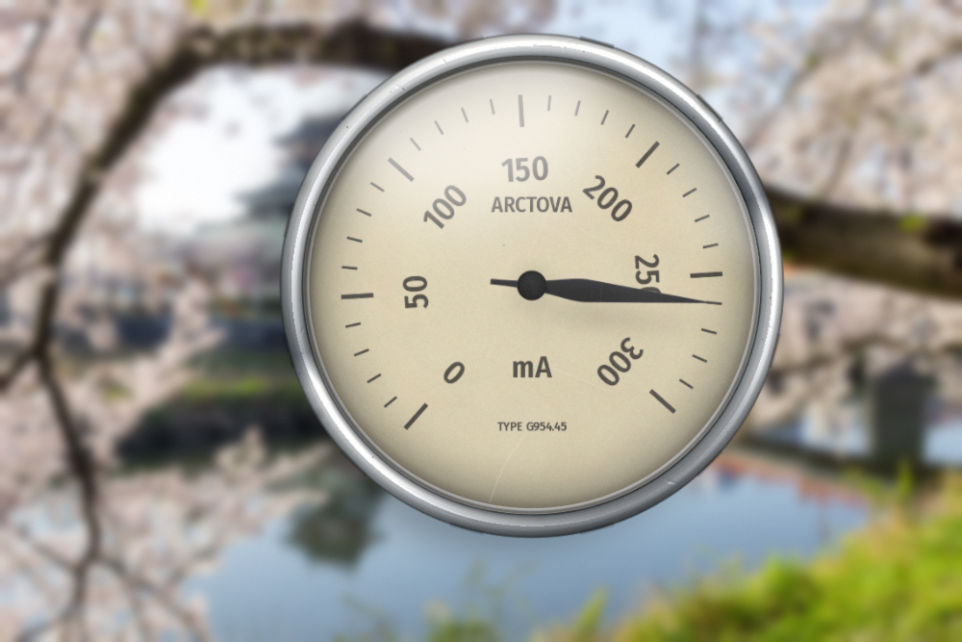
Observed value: 260
